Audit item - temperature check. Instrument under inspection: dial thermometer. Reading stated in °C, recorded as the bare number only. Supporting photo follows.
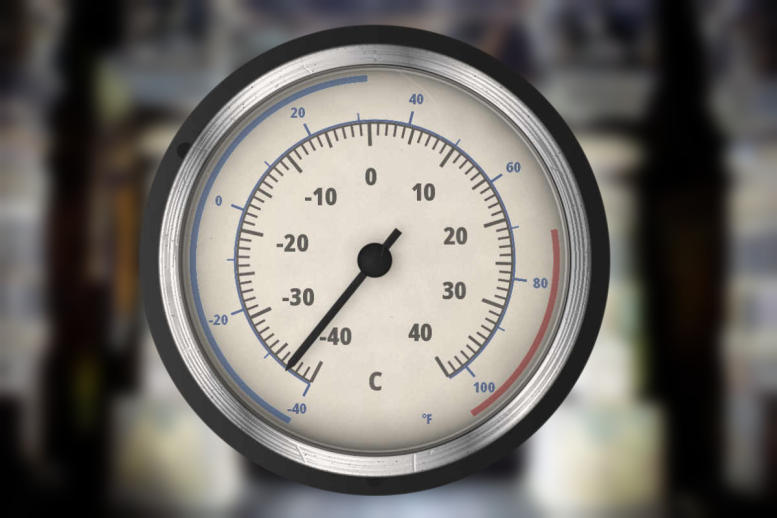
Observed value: -37
